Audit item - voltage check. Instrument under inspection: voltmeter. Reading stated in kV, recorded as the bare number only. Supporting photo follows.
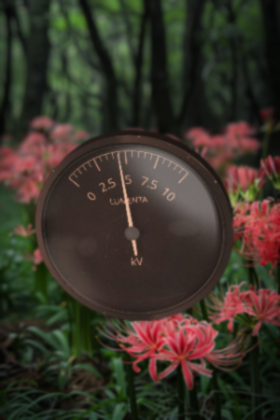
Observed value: 4.5
